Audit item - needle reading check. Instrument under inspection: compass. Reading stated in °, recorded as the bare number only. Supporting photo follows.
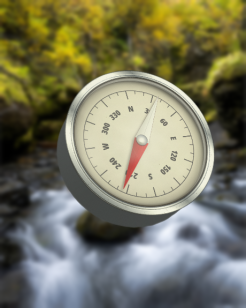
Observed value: 215
